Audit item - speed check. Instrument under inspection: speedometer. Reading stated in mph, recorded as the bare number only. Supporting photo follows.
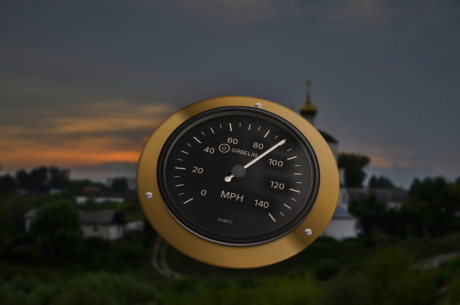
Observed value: 90
